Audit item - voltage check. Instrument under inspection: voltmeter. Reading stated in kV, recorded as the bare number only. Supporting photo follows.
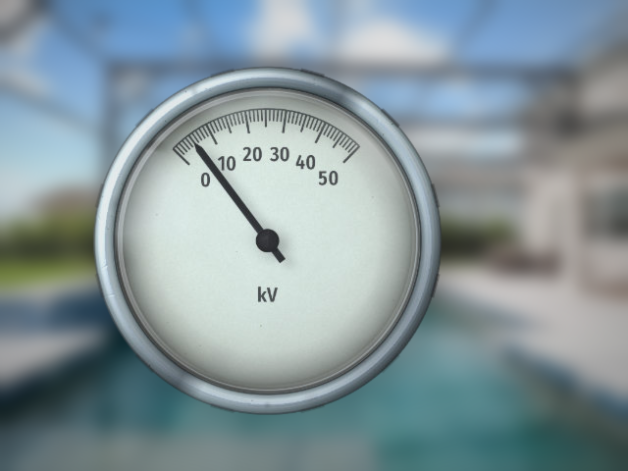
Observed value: 5
